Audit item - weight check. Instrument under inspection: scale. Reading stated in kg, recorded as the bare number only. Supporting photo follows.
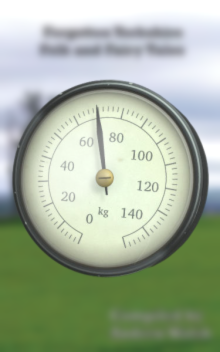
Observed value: 70
